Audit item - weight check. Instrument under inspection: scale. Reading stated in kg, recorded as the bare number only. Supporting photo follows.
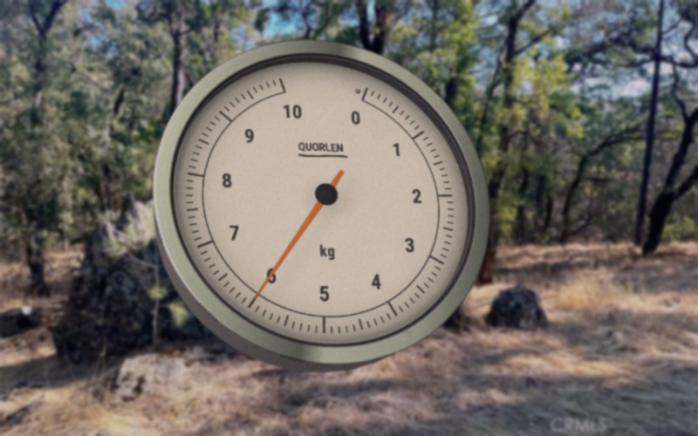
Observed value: 6
